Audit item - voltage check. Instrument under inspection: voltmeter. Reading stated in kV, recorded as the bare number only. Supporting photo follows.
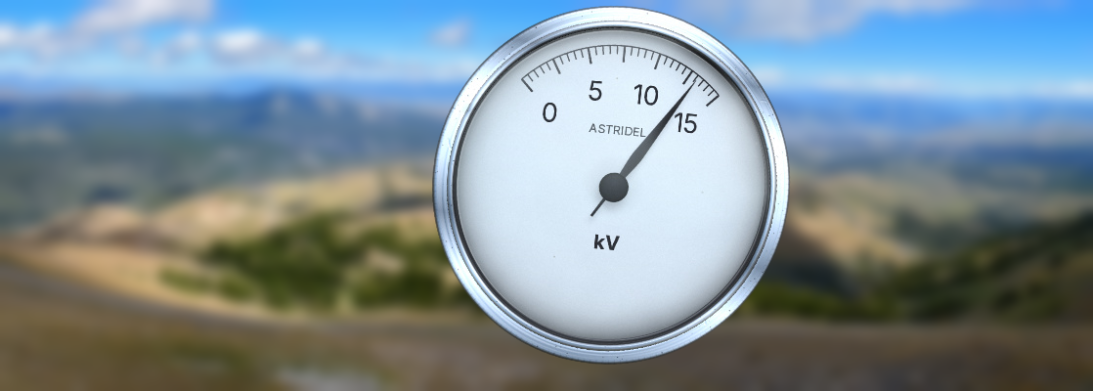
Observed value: 13
